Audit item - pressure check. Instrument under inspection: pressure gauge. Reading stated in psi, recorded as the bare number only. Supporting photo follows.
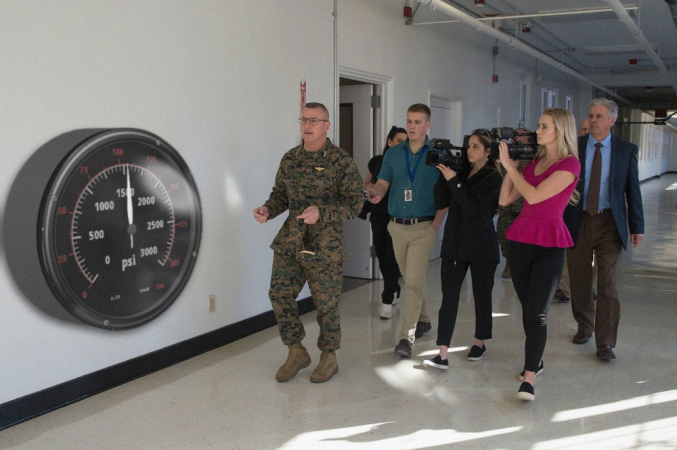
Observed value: 1500
